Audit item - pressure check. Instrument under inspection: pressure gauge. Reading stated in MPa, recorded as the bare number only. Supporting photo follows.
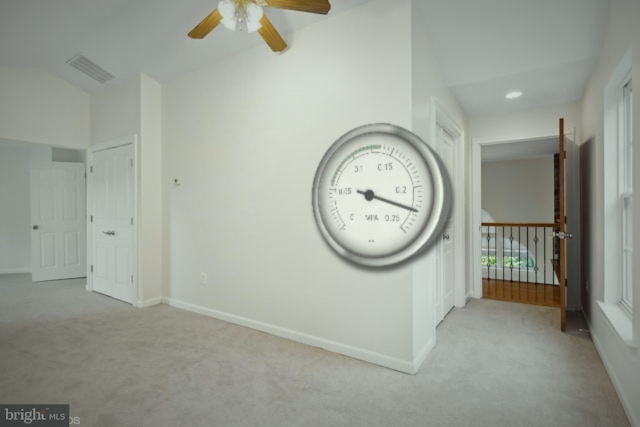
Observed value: 0.225
